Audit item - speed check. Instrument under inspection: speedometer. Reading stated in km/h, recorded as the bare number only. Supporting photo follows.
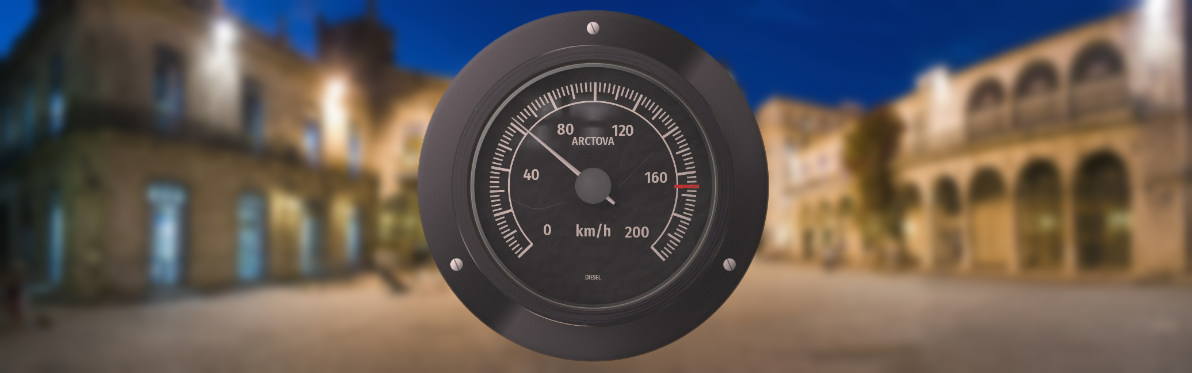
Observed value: 62
